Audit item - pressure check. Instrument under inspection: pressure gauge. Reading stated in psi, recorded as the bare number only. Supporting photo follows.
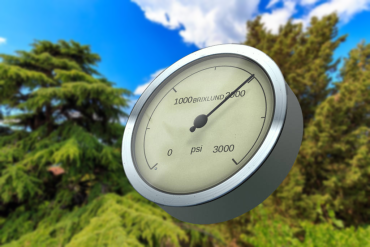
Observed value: 2000
